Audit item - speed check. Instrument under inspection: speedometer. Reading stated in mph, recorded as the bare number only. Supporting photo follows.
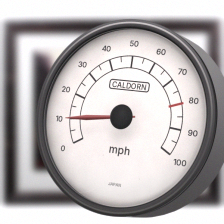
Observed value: 10
